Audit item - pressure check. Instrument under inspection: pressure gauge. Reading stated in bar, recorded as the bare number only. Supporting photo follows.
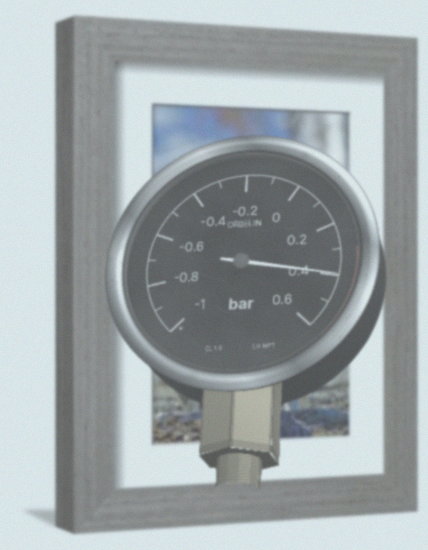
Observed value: 0.4
